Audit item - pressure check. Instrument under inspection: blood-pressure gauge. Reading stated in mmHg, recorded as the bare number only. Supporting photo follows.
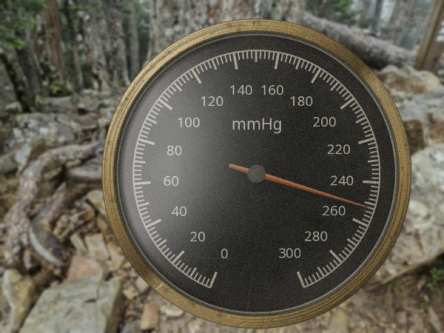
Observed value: 252
